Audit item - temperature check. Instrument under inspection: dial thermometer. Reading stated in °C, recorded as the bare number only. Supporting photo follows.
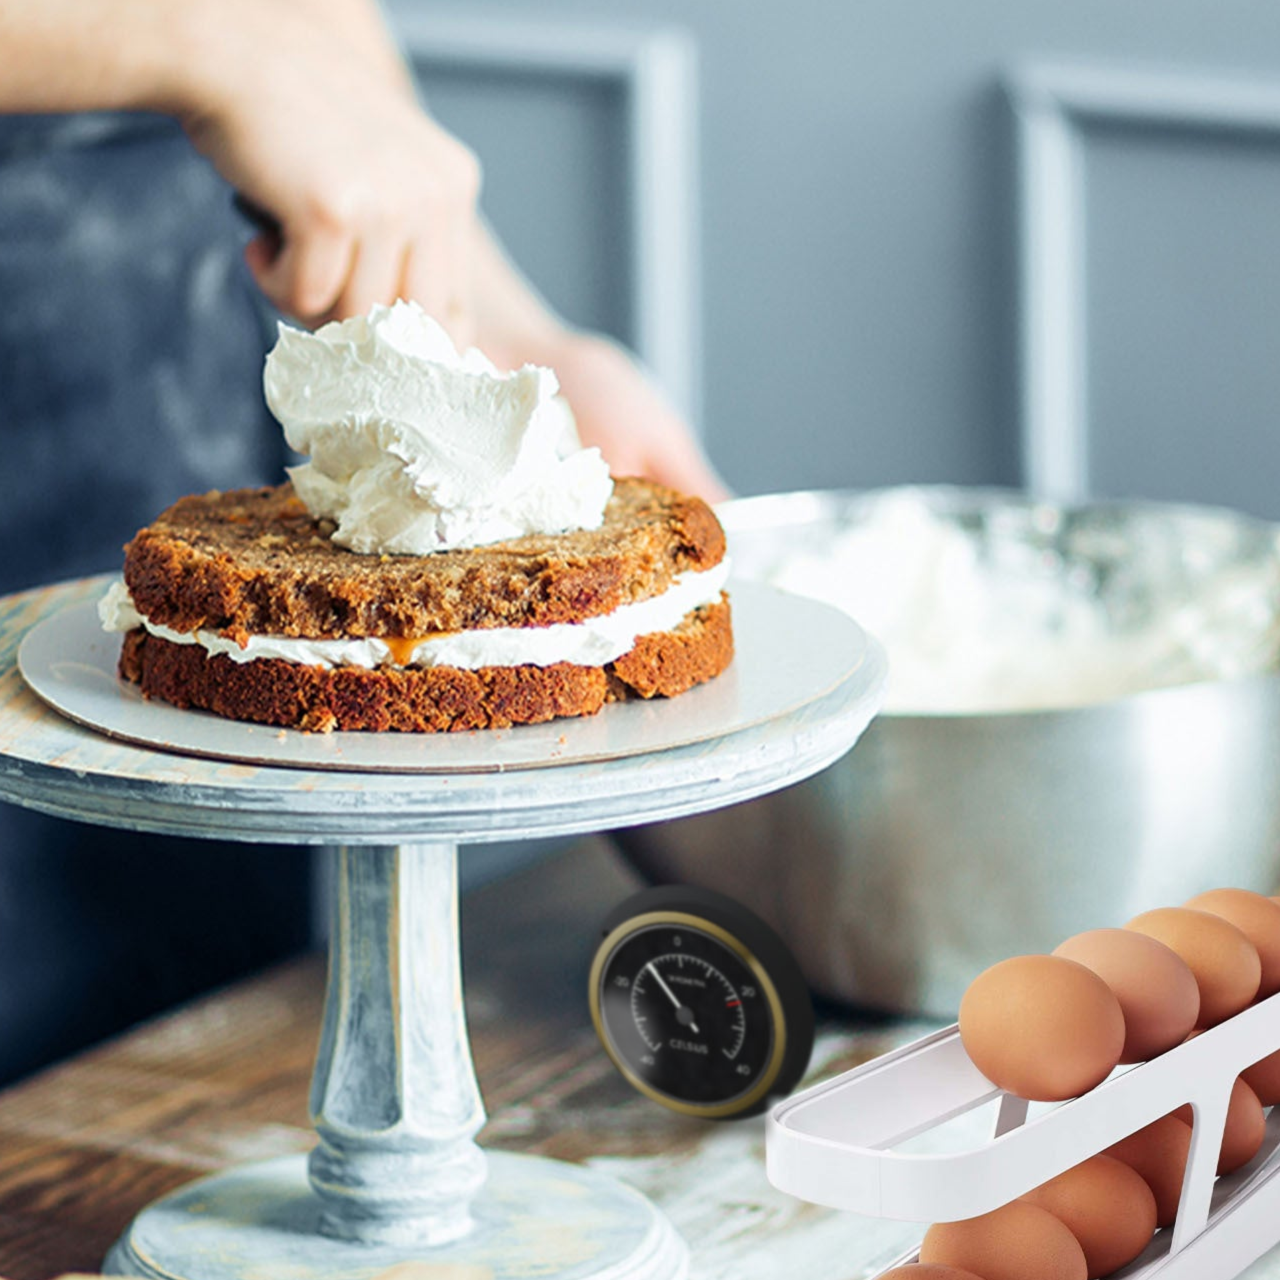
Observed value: -10
